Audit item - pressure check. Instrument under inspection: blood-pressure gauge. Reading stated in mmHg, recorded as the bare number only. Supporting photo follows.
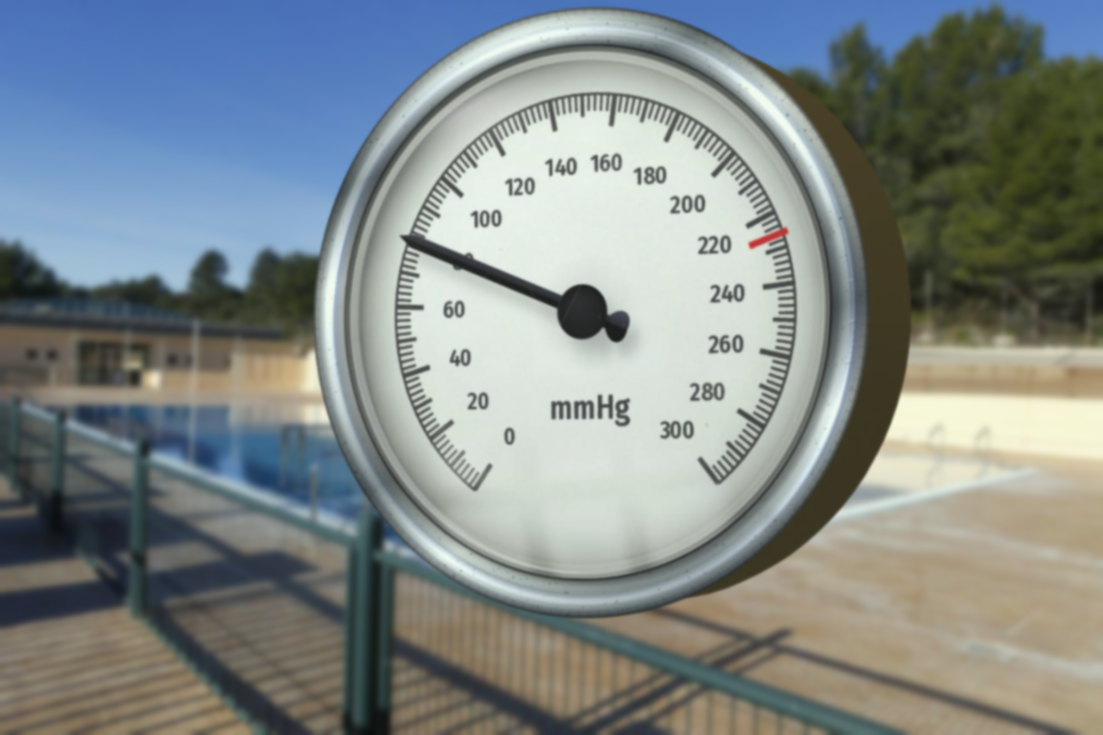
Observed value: 80
